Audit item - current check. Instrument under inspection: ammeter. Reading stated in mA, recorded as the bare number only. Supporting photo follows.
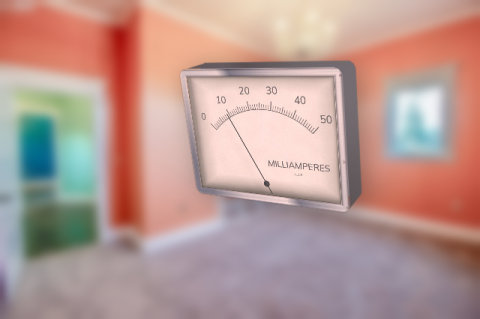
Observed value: 10
